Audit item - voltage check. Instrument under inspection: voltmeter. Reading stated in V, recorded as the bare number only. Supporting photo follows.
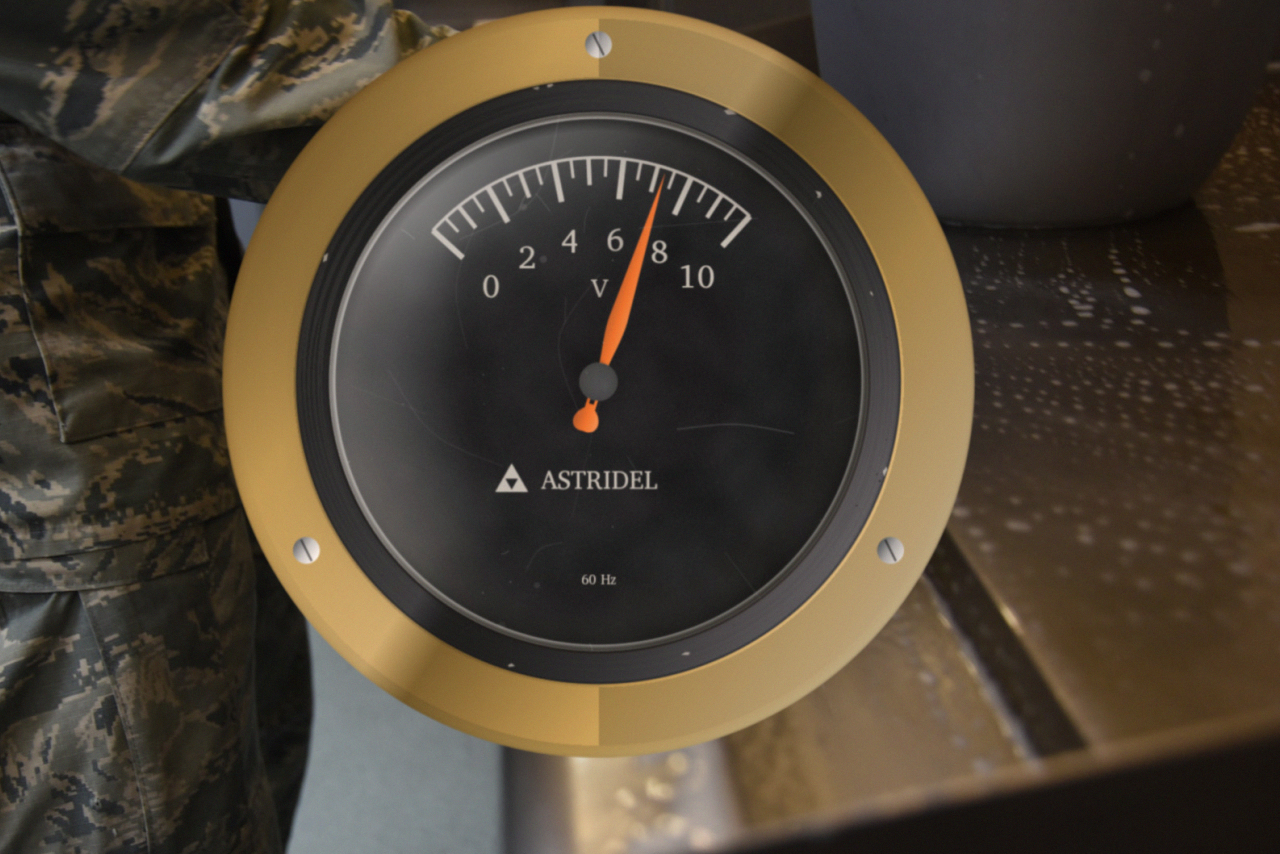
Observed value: 7.25
